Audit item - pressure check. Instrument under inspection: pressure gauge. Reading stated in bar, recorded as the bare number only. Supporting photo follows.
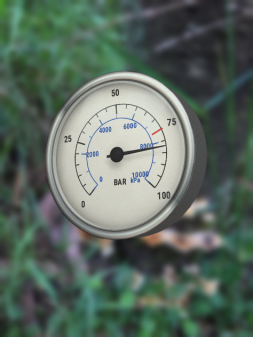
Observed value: 82.5
